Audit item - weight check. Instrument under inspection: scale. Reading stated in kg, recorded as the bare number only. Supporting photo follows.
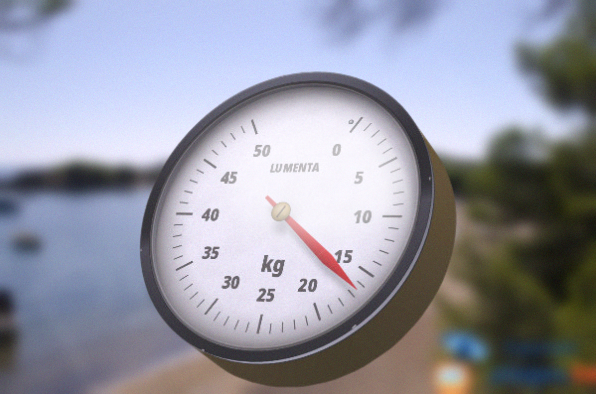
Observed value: 16.5
